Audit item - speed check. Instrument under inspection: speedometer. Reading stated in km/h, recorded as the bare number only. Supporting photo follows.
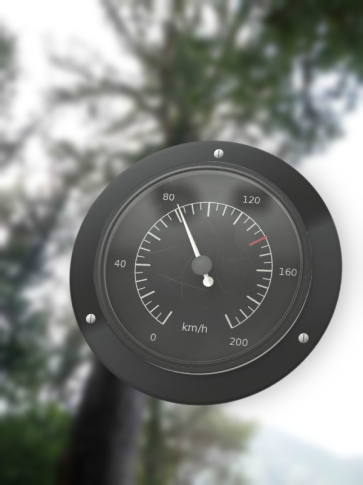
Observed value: 82.5
